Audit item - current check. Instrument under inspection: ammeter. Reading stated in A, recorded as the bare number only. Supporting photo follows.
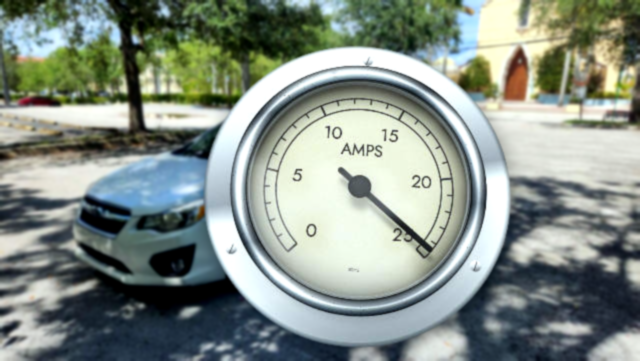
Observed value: 24.5
